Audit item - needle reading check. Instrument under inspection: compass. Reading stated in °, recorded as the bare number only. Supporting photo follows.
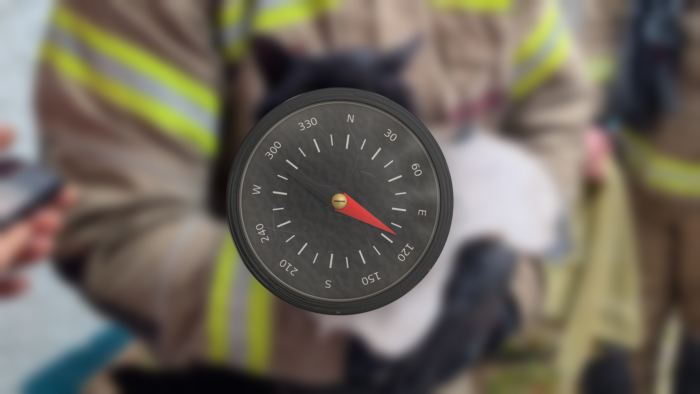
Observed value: 112.5
